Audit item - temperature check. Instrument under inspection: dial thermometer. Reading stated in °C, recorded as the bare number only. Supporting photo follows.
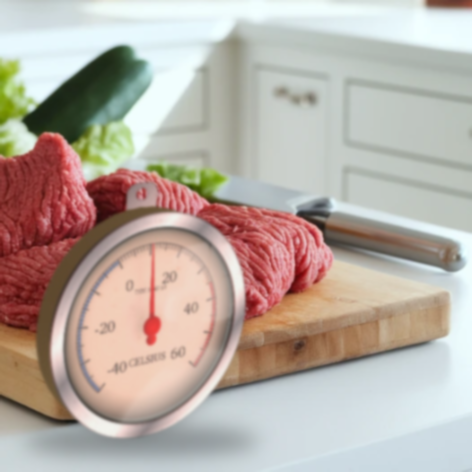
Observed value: 10
